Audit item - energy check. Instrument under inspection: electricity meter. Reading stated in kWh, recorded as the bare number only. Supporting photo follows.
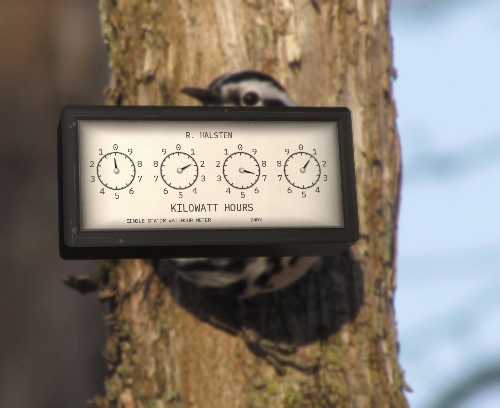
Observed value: 171
